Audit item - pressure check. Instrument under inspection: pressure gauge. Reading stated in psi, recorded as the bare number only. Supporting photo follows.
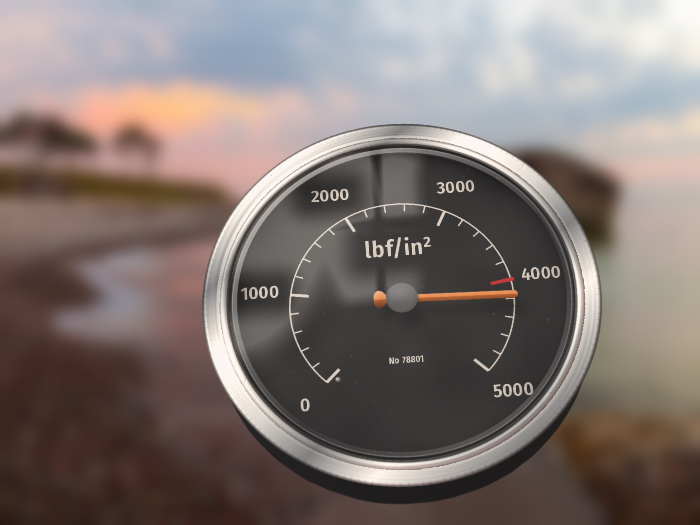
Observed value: 4200
